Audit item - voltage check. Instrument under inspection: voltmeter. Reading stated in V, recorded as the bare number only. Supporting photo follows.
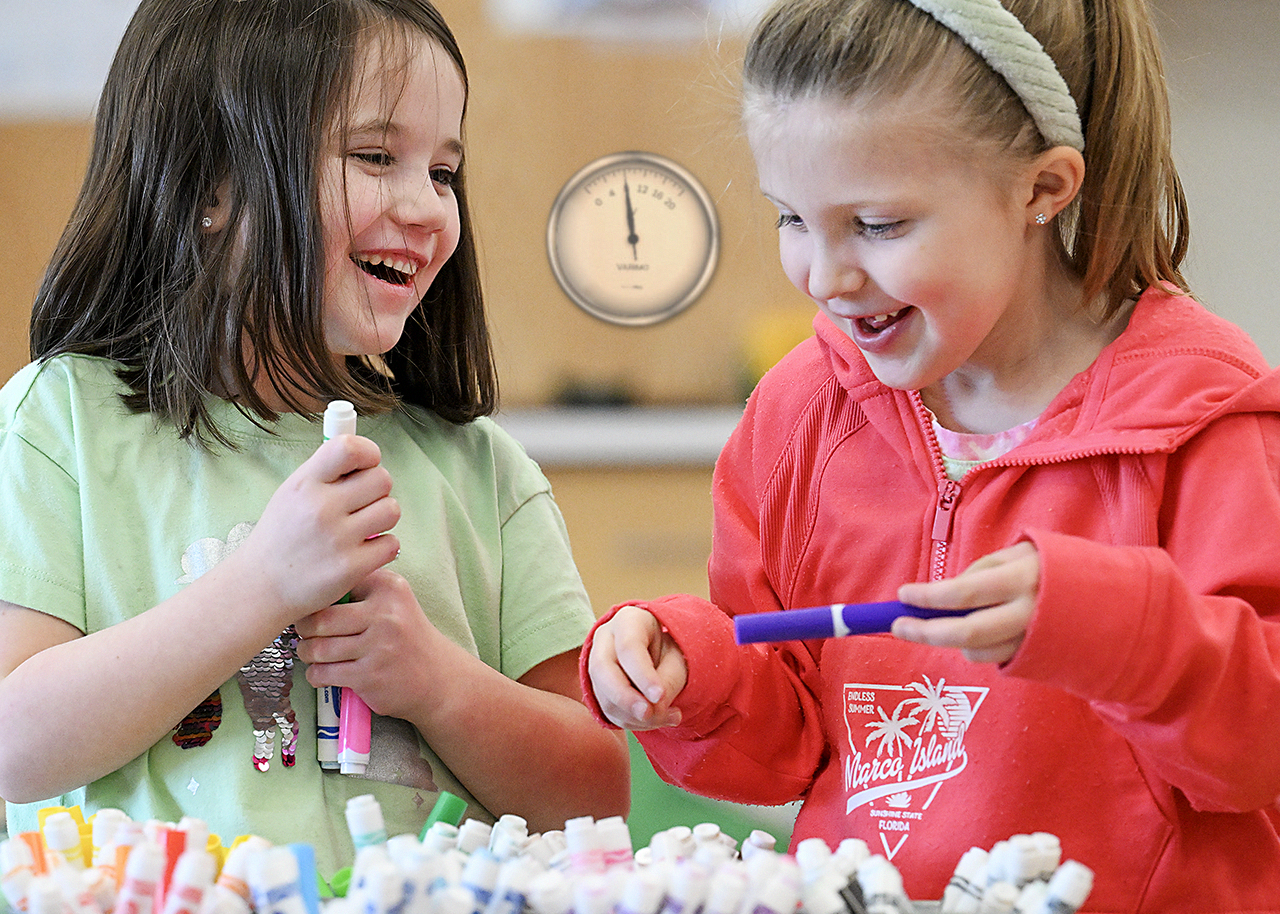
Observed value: 8
